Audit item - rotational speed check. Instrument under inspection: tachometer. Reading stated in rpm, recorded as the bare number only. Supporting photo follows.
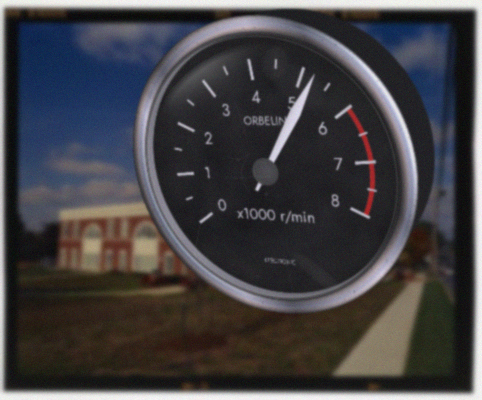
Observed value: 5250
